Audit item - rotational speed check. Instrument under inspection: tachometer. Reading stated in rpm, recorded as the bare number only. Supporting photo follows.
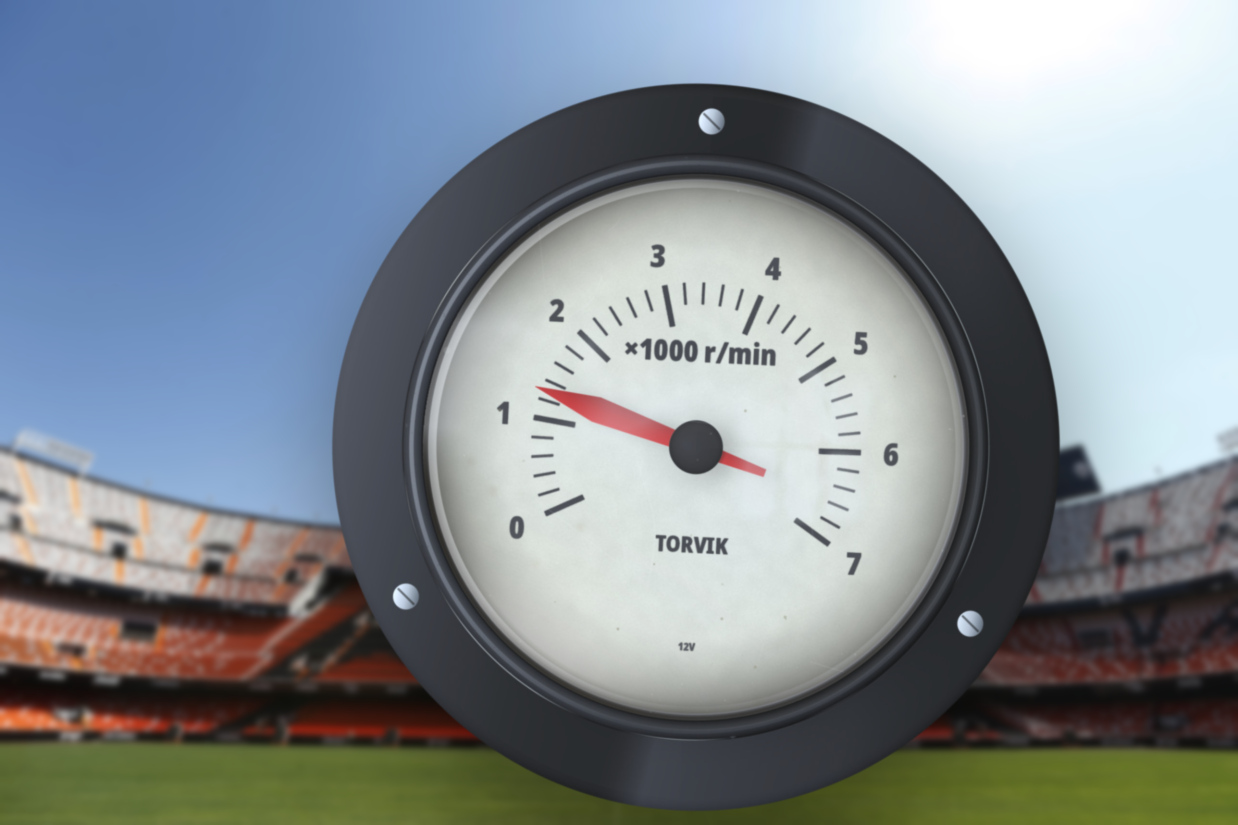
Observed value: 1300
